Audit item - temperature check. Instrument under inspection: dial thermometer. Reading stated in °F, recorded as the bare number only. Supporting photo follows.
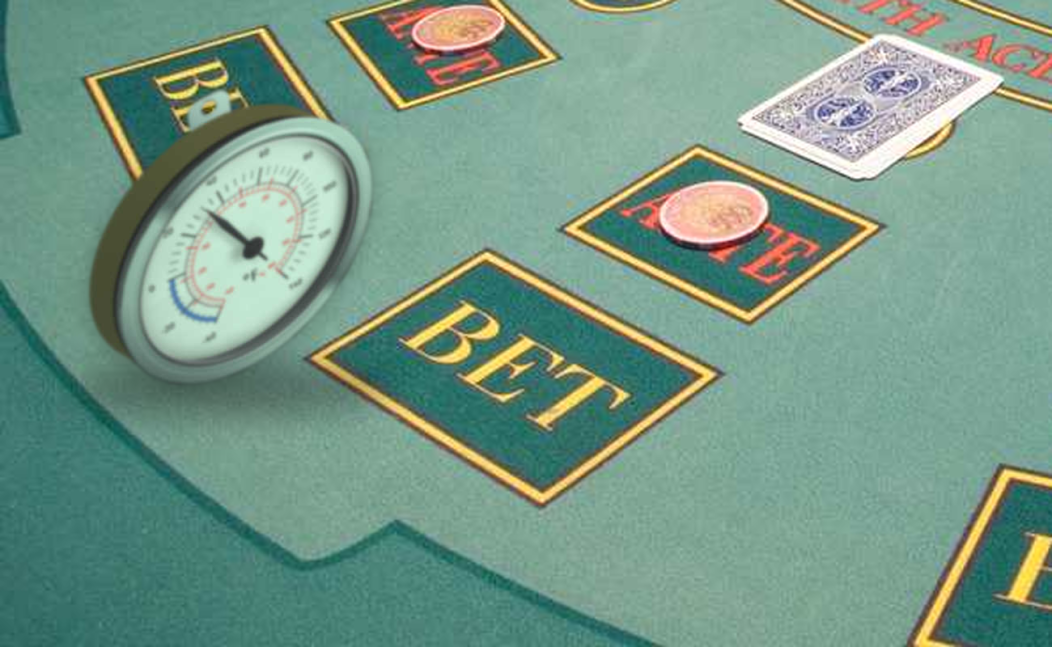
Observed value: 32
